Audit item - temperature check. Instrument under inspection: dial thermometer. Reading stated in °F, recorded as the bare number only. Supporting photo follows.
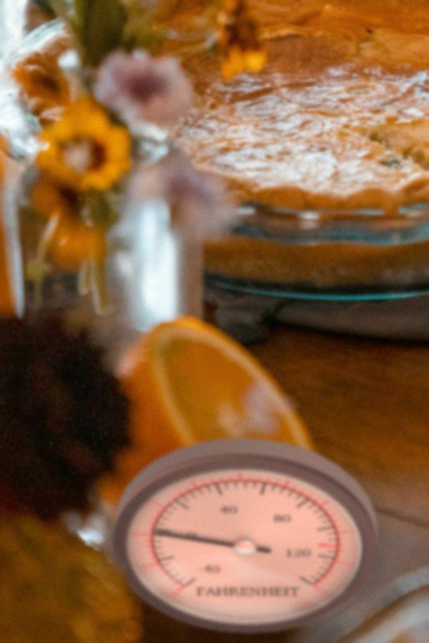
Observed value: 0
